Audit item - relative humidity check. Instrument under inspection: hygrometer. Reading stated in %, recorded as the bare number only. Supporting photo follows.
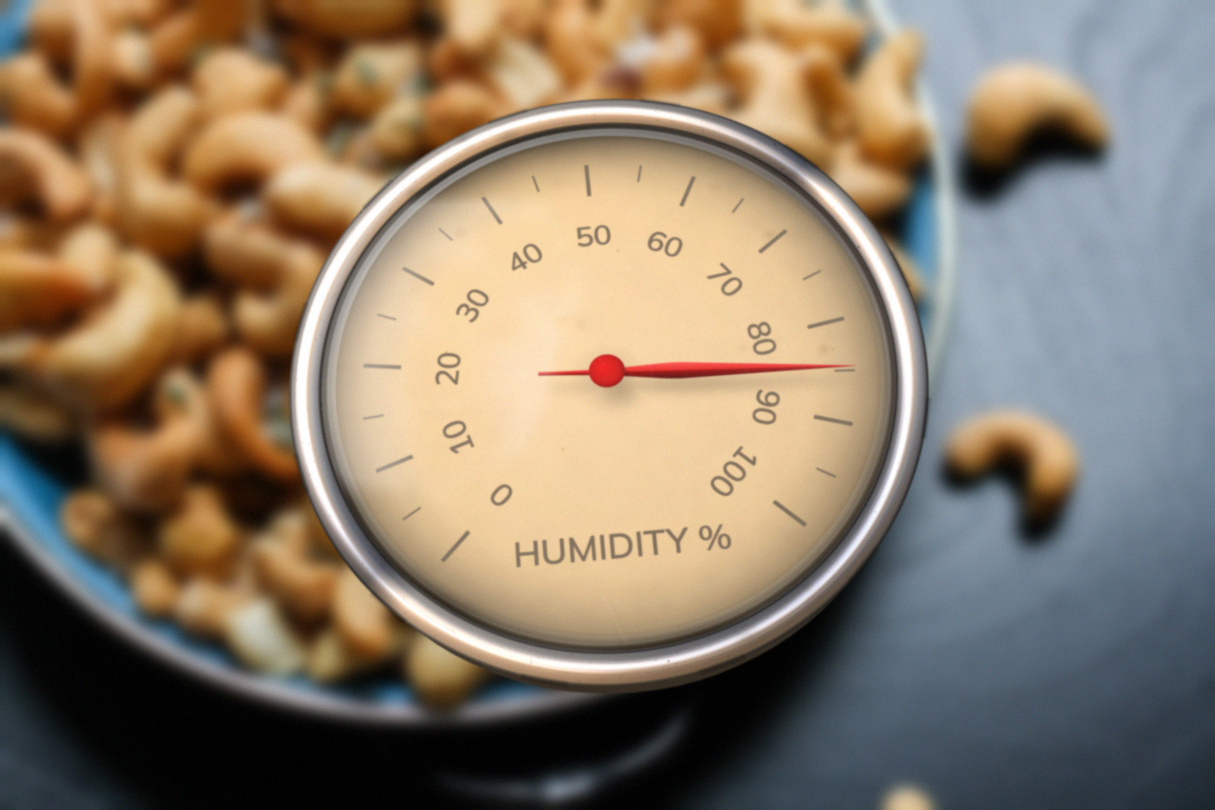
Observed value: 85
